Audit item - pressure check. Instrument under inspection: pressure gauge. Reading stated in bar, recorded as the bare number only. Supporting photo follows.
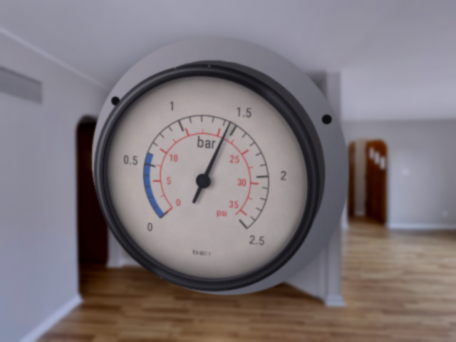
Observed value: 1.45
